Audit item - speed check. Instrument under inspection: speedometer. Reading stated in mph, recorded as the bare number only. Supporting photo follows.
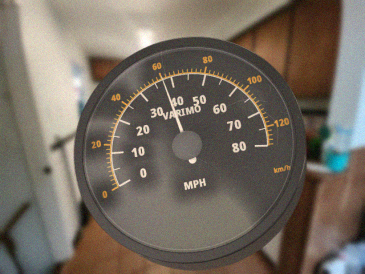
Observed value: 37.5
